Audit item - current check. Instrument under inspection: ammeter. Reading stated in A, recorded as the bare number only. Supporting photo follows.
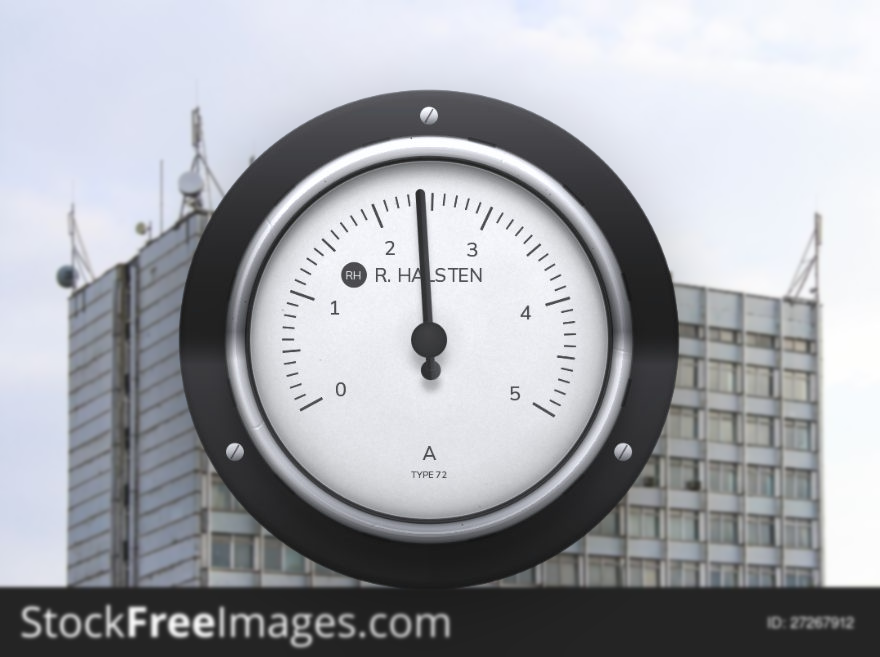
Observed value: 2.4
